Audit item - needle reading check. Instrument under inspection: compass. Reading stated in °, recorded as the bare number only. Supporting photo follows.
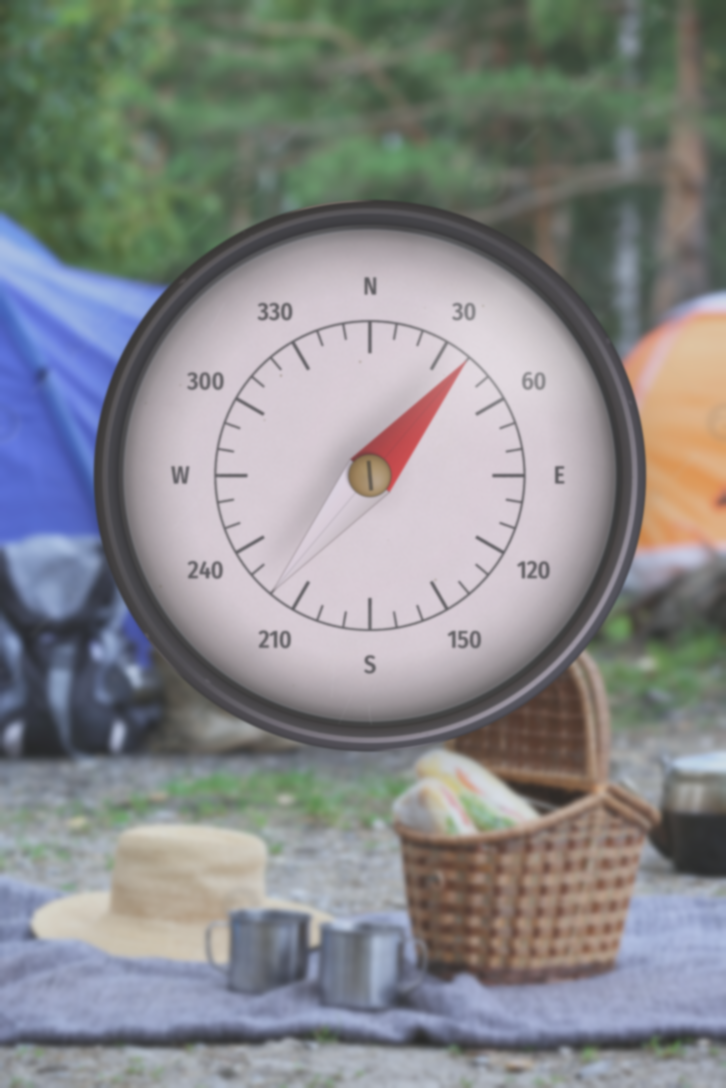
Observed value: 40
